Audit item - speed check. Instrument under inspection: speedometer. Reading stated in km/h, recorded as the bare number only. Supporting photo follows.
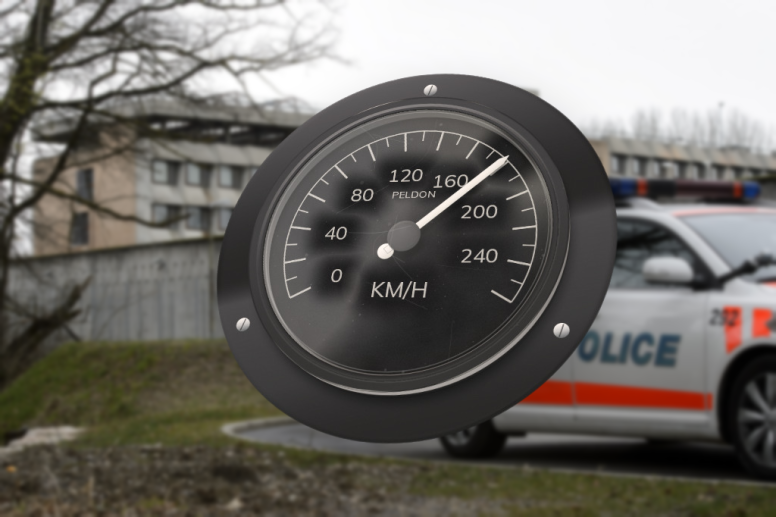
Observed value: 180
